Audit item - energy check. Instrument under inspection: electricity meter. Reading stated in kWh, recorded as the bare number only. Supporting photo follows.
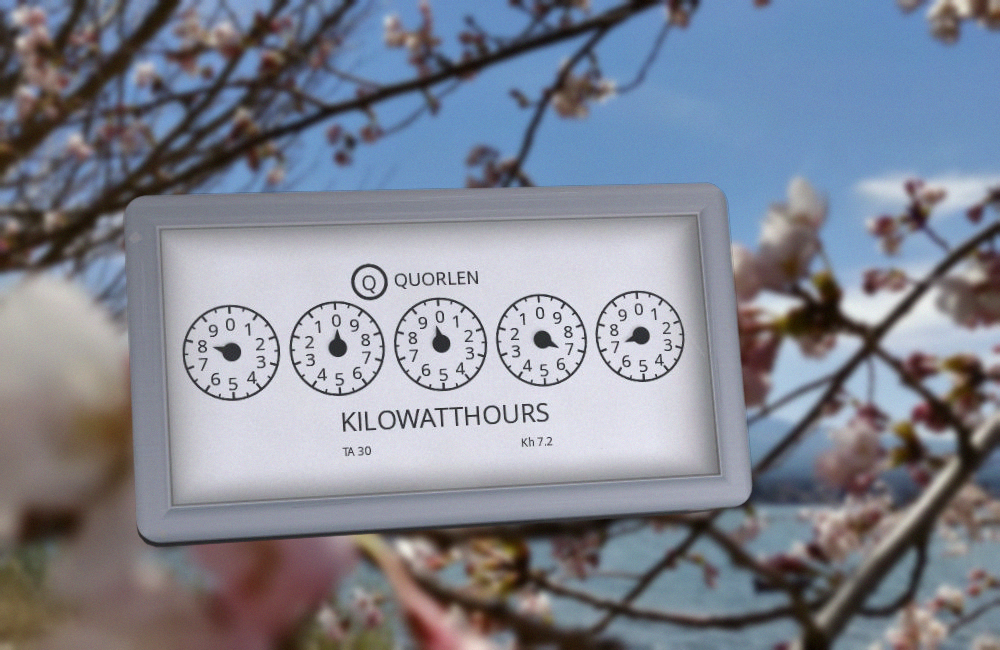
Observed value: 79967
